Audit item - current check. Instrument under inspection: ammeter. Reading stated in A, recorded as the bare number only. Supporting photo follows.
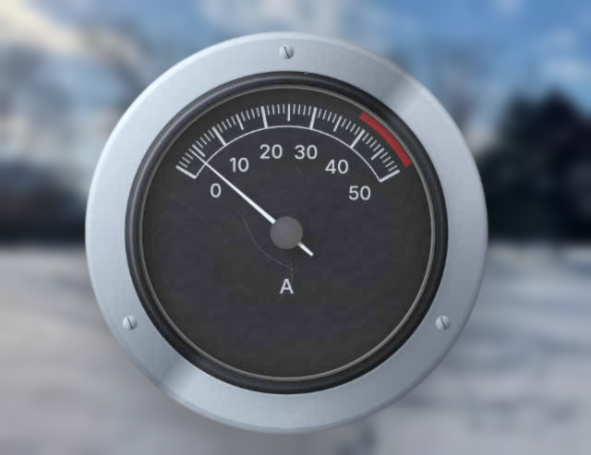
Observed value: 4
